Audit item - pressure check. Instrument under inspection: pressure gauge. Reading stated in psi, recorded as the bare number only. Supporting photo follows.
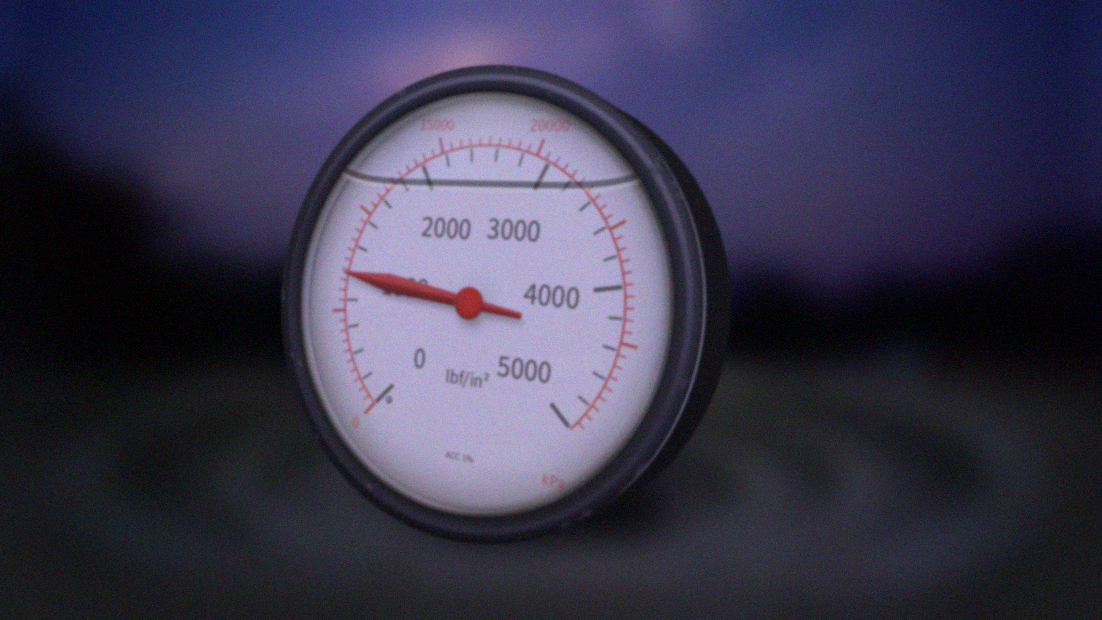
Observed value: 1000
